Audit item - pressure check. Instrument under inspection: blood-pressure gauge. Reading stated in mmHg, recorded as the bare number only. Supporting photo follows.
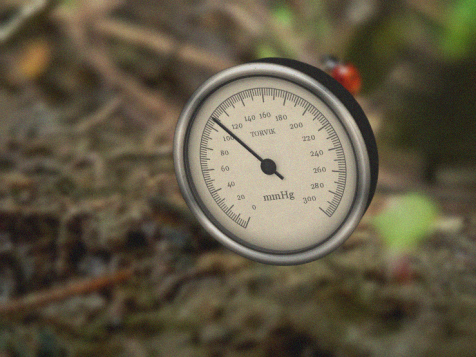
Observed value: 110
